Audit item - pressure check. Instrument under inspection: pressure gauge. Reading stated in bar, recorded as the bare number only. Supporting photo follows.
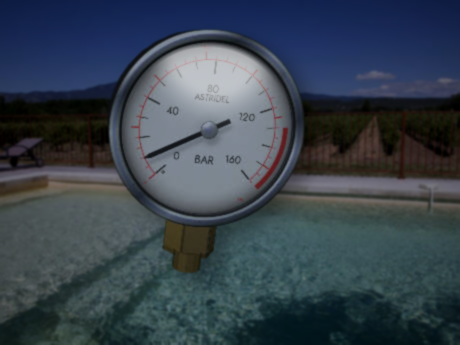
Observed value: 10
